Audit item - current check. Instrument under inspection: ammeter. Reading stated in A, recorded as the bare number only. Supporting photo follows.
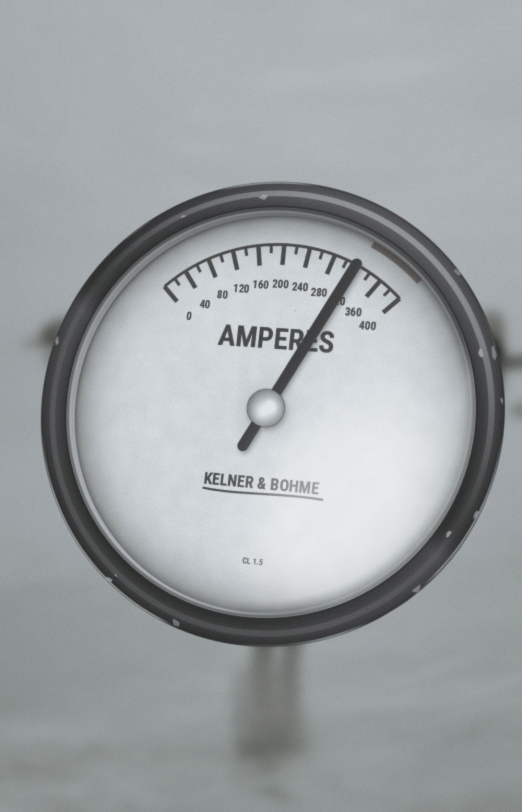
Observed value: 320
